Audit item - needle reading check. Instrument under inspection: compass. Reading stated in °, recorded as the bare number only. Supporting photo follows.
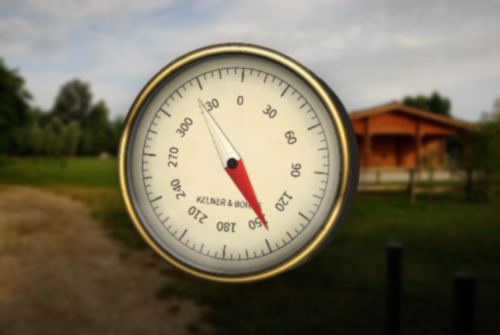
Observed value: 145
